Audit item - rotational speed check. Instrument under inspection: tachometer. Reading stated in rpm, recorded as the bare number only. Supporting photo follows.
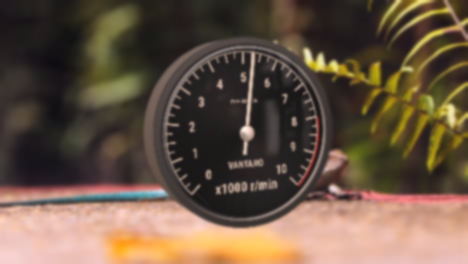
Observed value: 5250
